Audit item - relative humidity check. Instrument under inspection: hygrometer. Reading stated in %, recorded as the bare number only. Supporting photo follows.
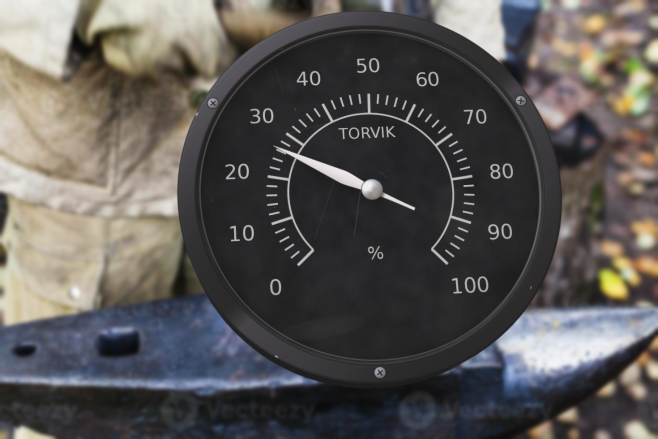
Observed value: 26
